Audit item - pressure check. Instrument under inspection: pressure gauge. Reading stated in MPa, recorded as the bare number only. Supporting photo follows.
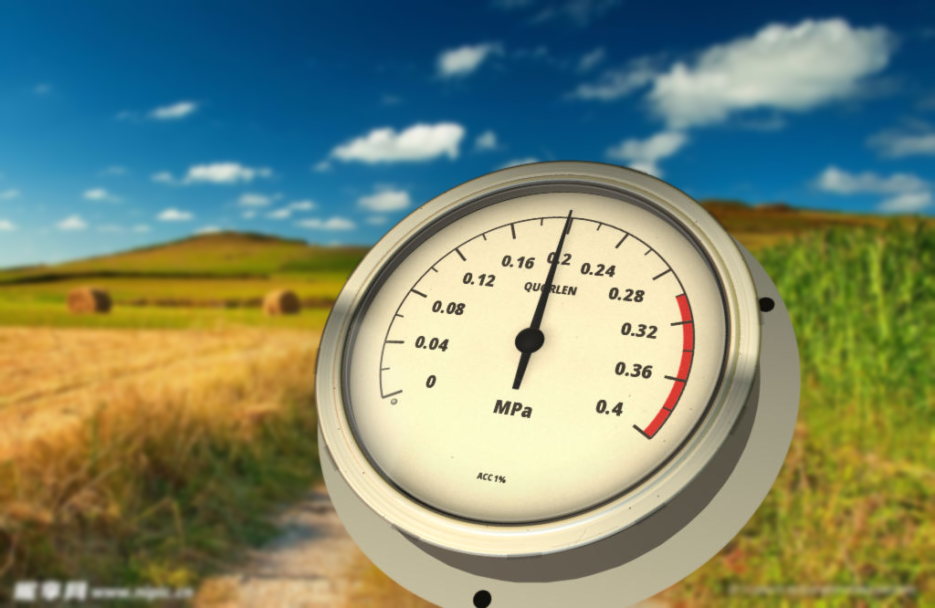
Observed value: 0.2
